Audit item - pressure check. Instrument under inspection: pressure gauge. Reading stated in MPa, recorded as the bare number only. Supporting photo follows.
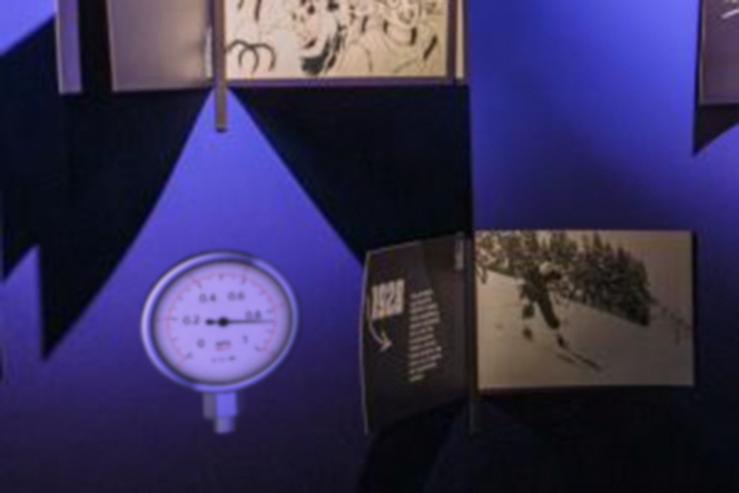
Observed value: 0.85
